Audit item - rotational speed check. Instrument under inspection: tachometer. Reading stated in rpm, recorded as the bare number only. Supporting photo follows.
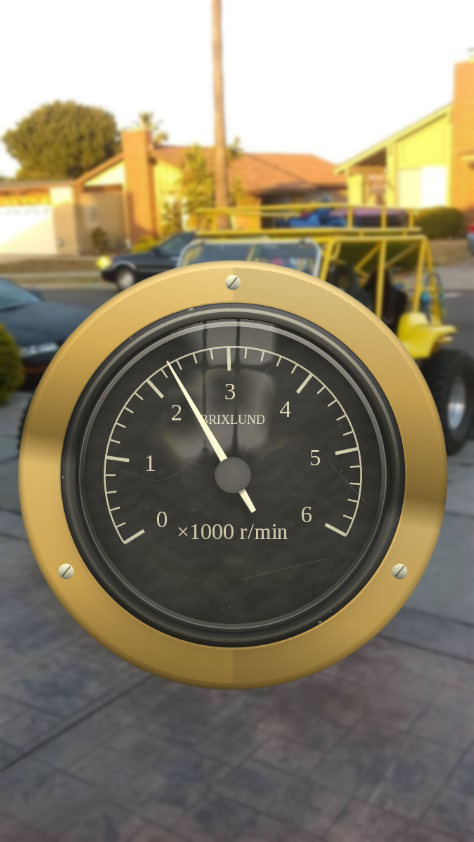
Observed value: 2300
